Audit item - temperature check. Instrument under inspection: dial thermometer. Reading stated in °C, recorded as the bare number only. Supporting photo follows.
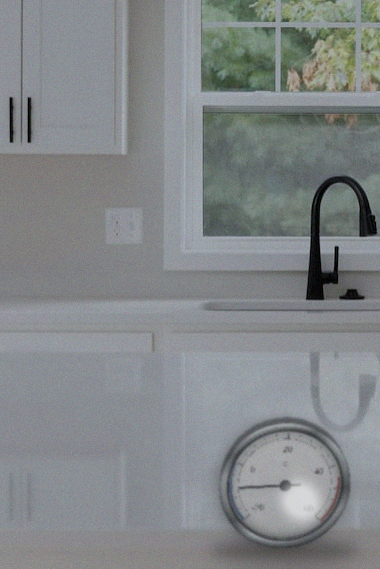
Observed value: -8
